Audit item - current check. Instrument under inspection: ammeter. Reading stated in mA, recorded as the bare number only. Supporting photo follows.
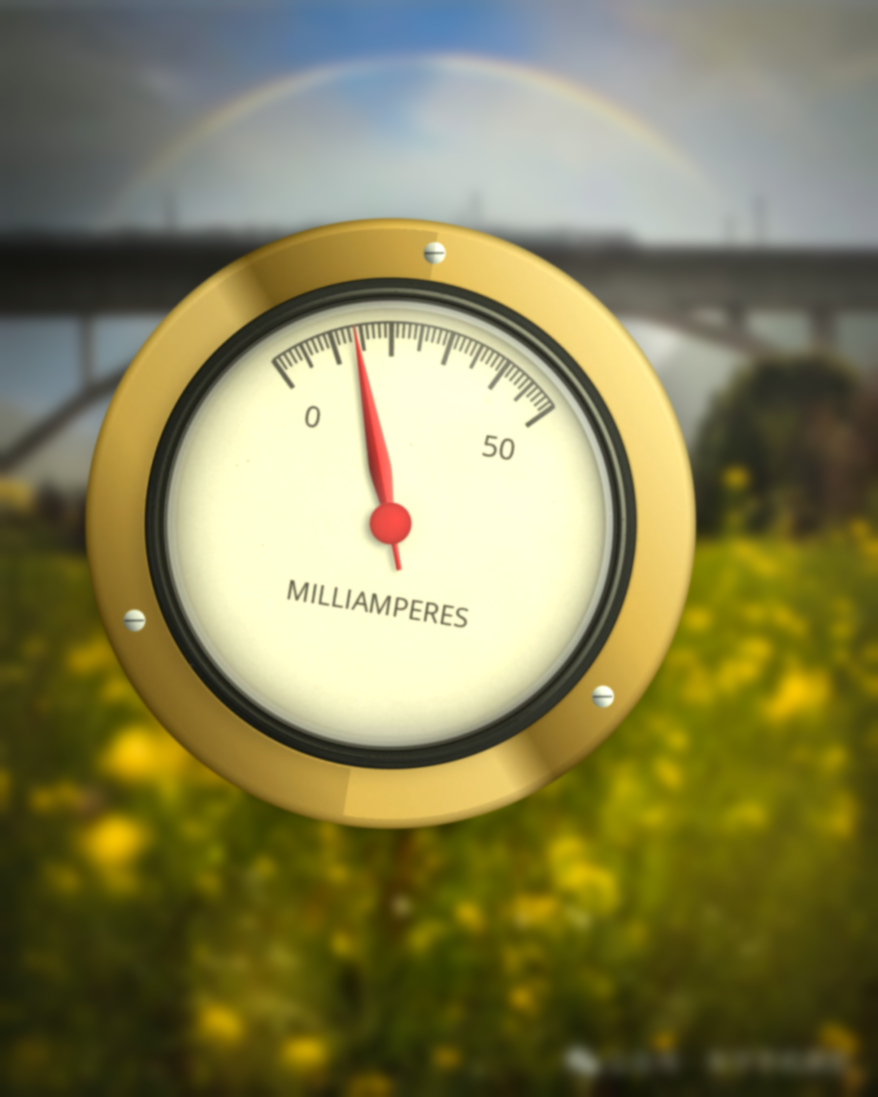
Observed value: 14
